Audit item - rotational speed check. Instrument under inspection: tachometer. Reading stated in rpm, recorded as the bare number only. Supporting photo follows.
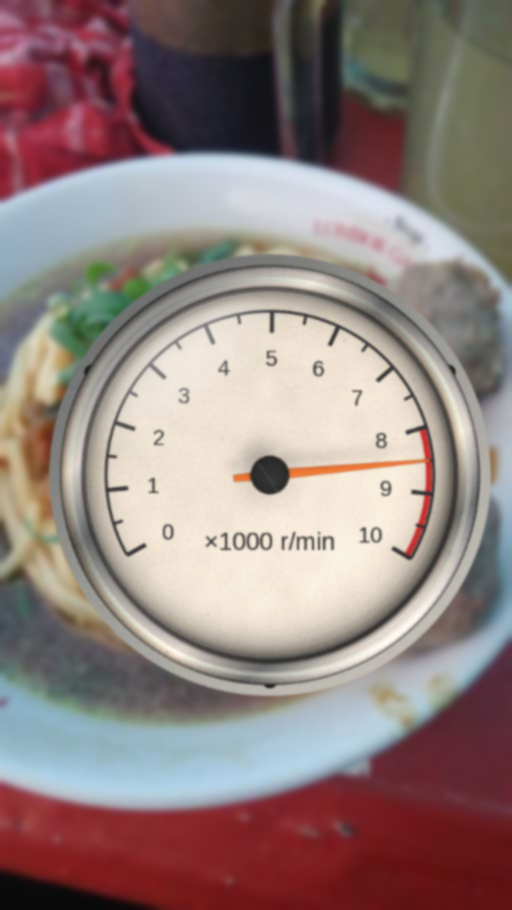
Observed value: 8500
